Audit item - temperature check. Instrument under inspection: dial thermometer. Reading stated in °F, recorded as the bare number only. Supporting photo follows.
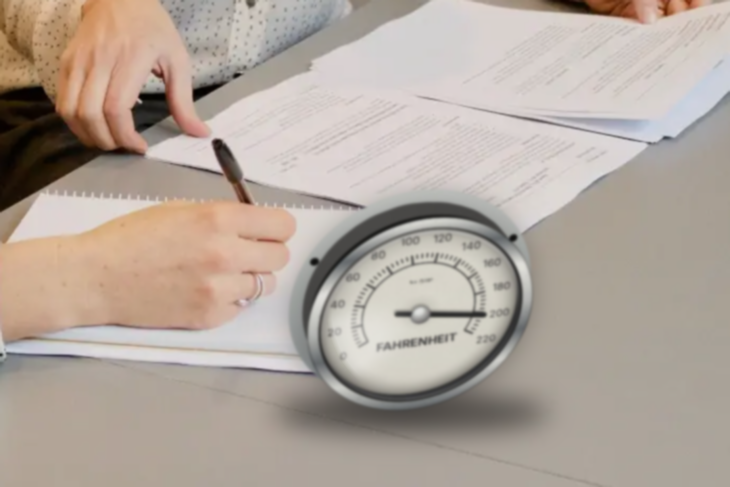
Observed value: 200
